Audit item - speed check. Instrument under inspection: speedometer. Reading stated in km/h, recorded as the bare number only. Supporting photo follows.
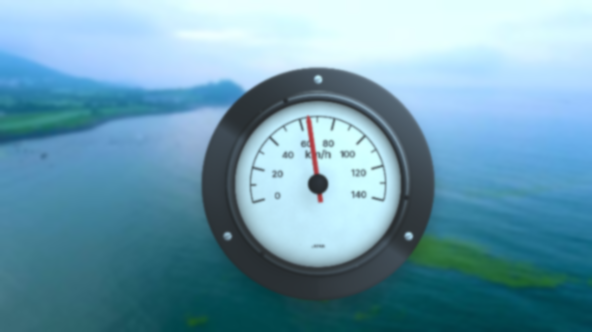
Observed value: 65
